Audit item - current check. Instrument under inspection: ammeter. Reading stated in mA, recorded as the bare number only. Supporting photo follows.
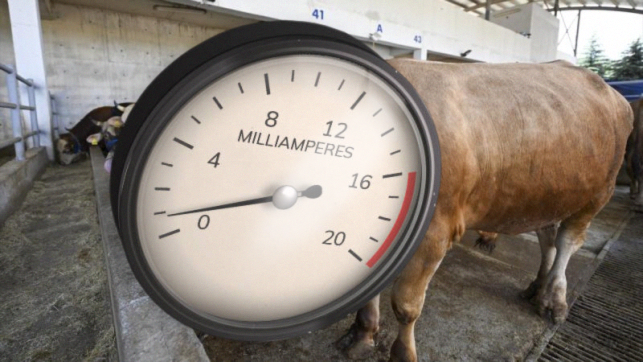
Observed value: 1
